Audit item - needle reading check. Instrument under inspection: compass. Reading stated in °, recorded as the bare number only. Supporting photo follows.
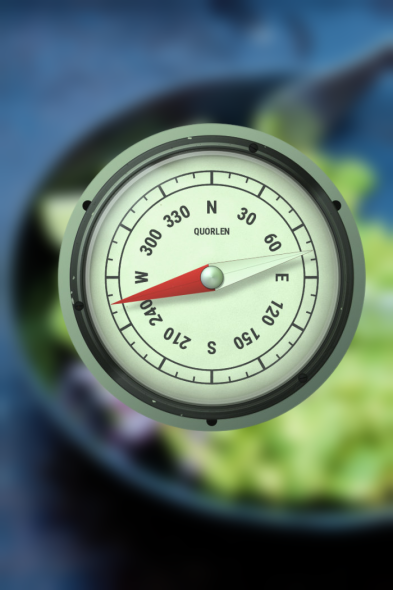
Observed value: 255
